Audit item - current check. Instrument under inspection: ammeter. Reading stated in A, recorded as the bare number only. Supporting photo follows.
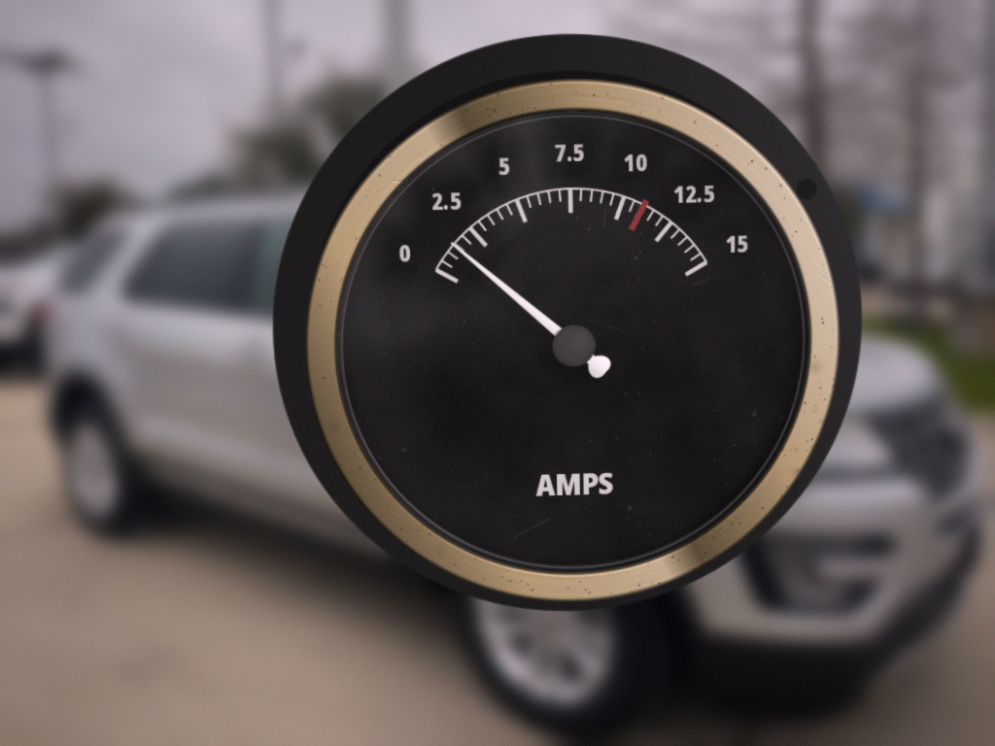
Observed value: 1.5
